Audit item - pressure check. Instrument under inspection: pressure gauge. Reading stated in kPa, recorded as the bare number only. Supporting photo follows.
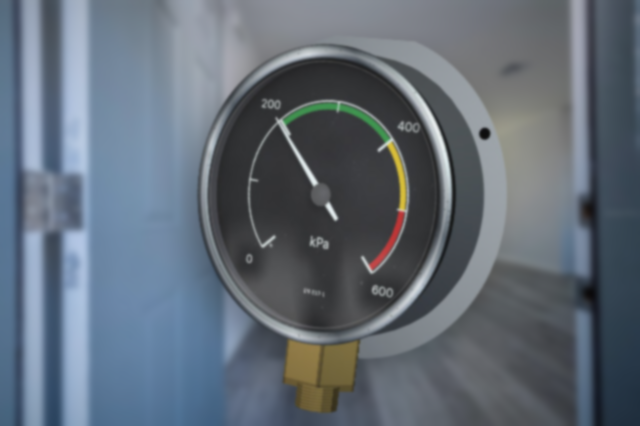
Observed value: 200
